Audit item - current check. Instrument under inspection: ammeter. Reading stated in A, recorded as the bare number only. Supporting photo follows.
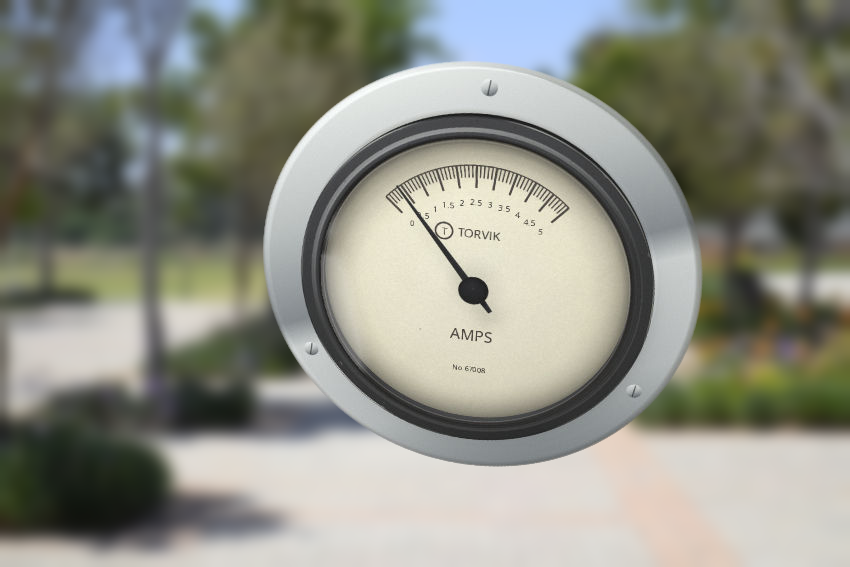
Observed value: 0.5
